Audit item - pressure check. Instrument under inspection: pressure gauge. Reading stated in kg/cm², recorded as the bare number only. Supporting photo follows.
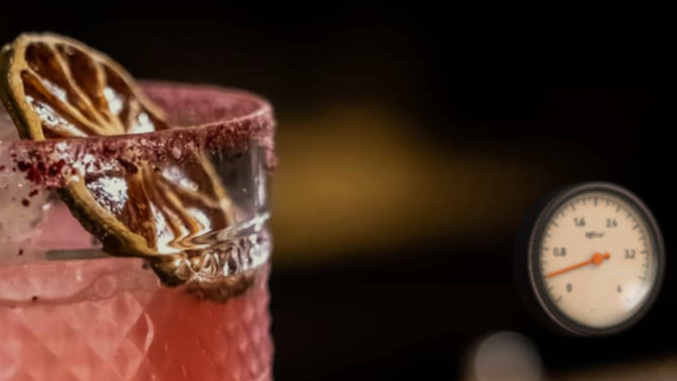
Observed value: 0.4
